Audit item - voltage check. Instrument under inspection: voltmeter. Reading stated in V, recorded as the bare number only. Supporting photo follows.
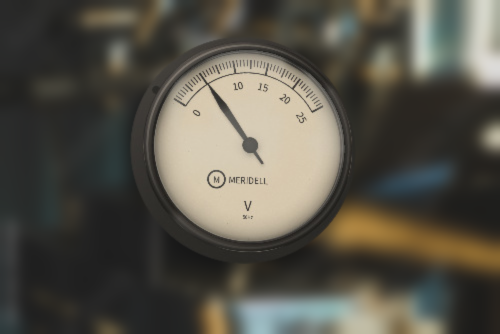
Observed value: 5
